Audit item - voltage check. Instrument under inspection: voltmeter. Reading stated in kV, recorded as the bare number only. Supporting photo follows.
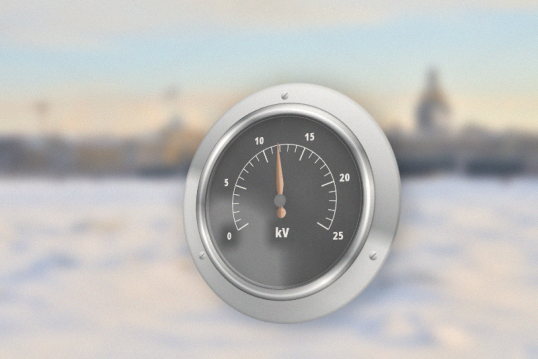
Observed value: 12
